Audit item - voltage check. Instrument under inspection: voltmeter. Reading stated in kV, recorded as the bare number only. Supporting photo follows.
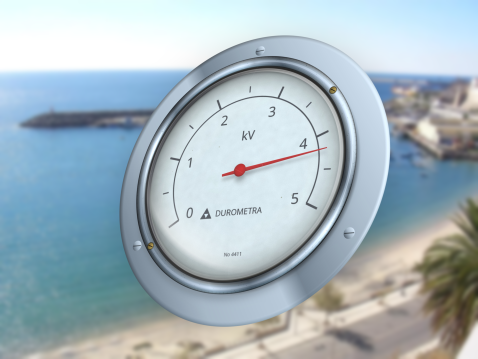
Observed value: 4.25
